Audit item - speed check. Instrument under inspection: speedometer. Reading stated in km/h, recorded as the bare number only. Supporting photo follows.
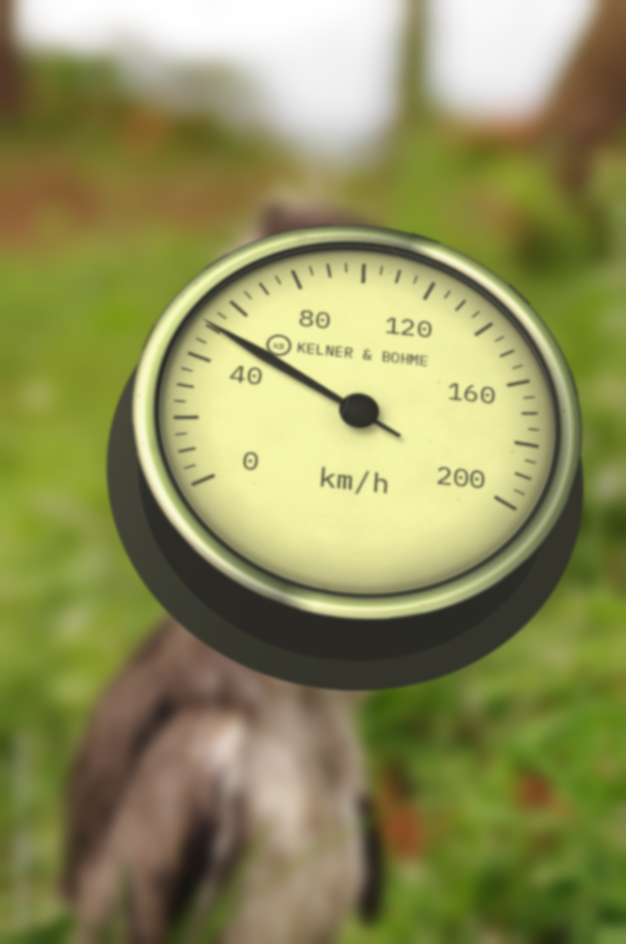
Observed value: 50
